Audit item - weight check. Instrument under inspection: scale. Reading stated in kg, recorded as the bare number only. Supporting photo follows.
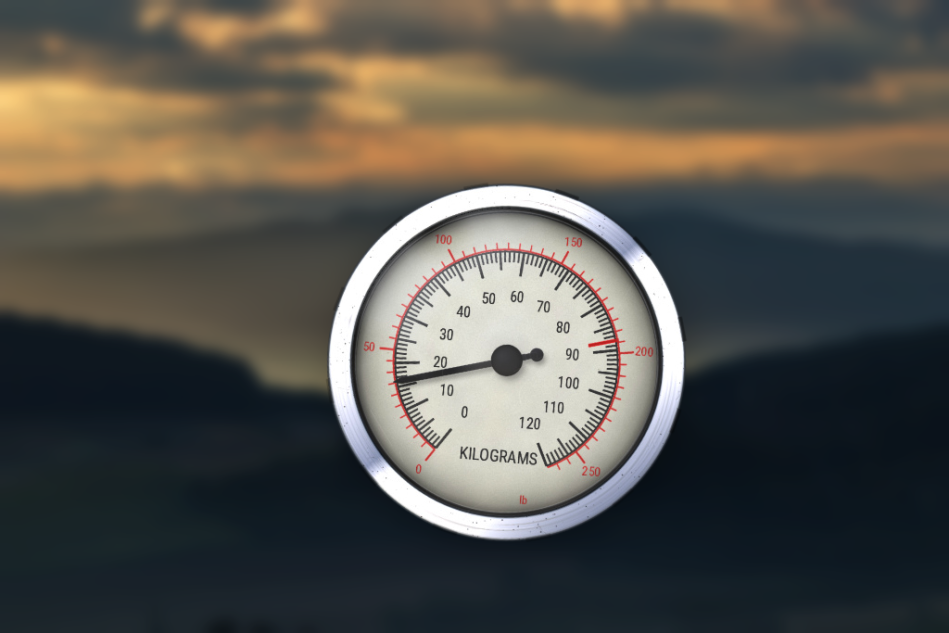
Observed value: 16
